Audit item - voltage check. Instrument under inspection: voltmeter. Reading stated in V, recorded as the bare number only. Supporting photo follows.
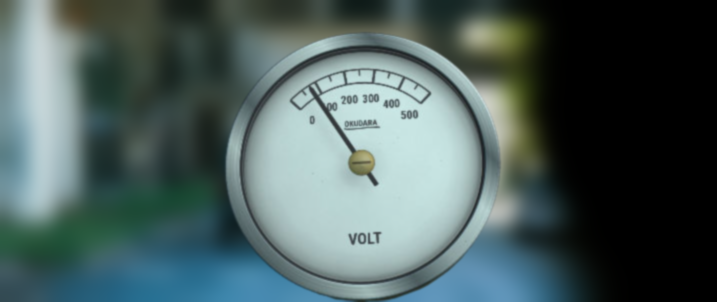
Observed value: 75
